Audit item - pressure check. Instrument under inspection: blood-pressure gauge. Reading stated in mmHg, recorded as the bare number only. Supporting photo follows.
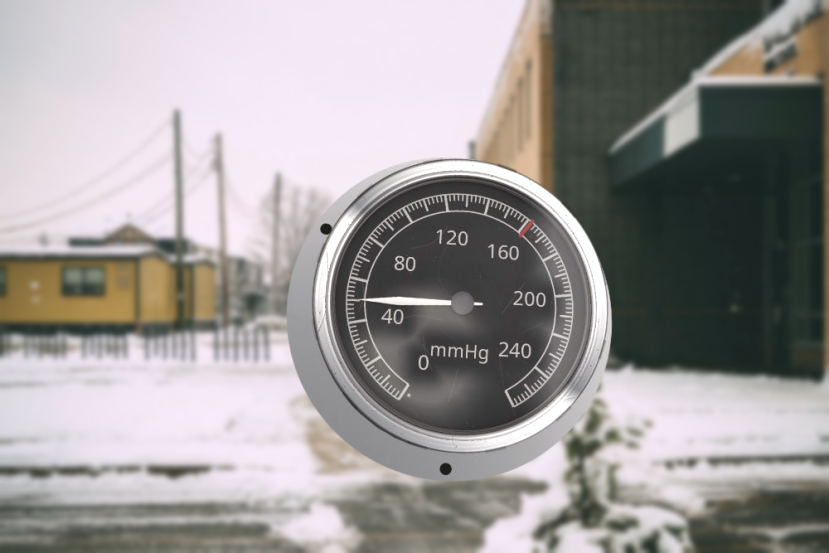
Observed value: 50
